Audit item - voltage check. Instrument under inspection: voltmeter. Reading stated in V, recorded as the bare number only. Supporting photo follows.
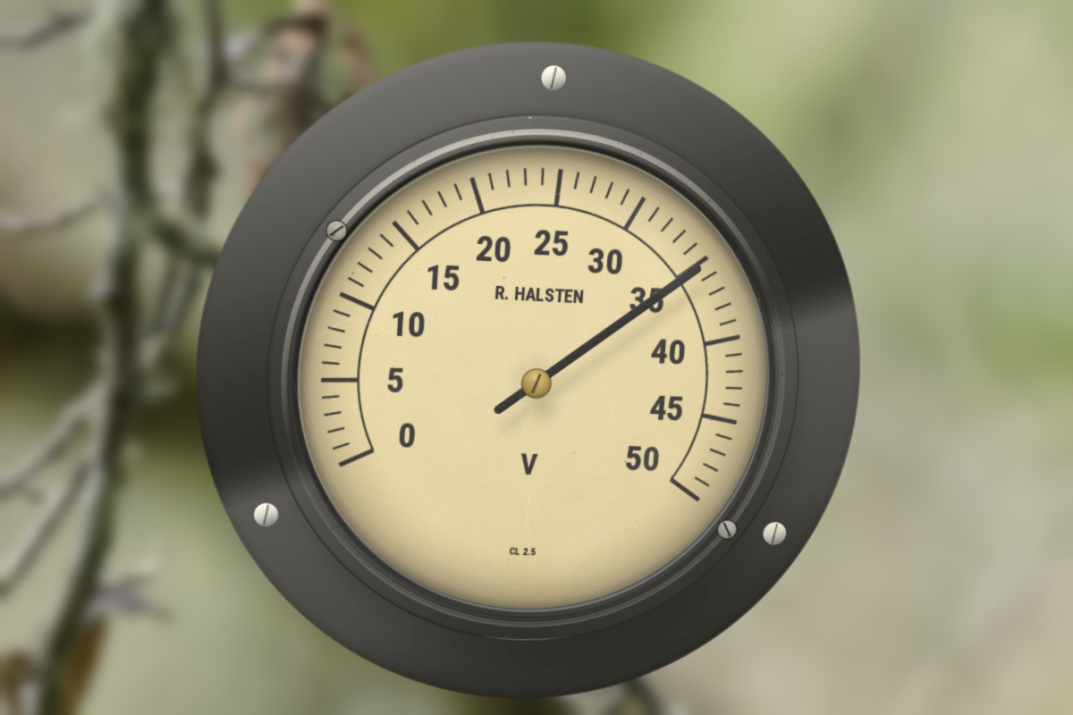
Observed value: 35
